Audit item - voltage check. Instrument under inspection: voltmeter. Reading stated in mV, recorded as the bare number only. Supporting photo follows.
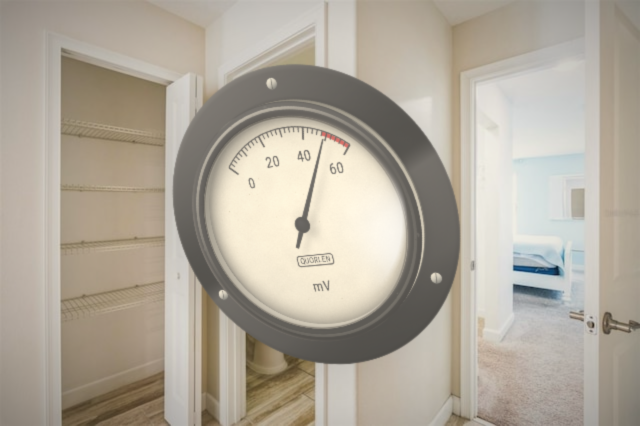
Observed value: 50
